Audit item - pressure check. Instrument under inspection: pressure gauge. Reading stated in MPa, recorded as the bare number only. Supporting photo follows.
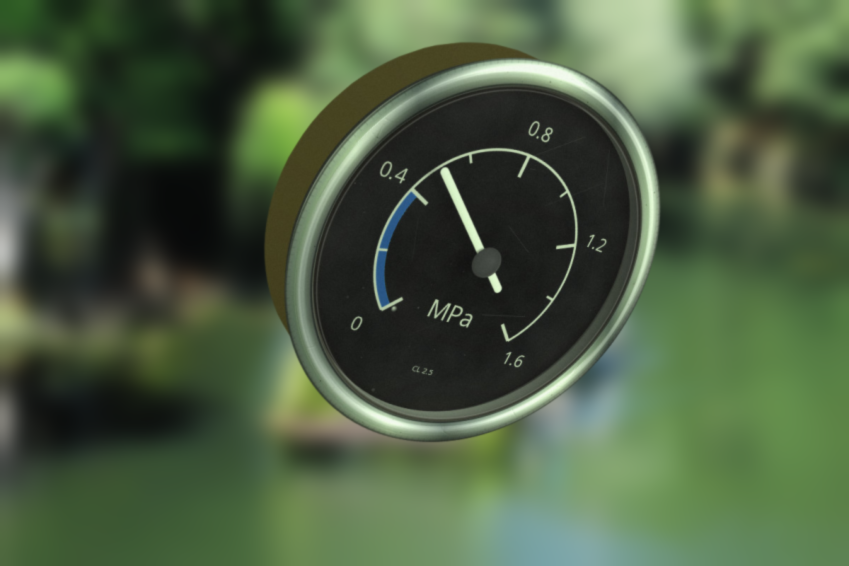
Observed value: 0.5
